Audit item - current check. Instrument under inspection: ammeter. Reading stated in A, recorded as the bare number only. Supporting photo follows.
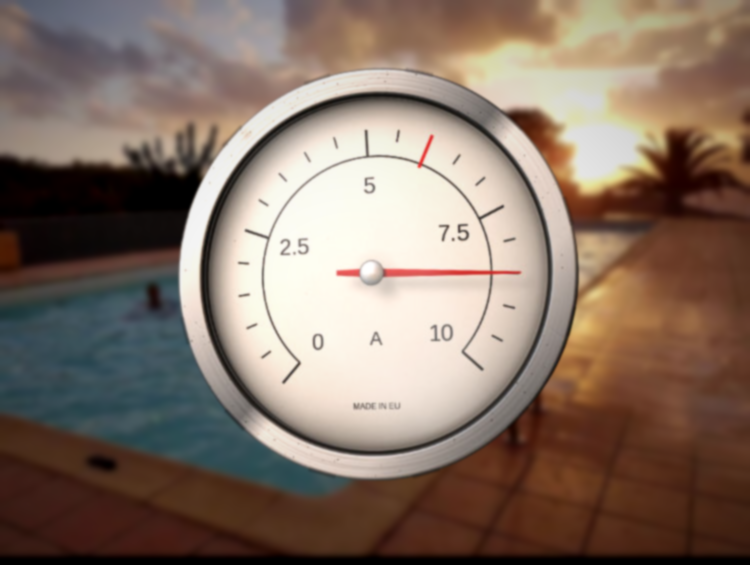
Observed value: 8.5
